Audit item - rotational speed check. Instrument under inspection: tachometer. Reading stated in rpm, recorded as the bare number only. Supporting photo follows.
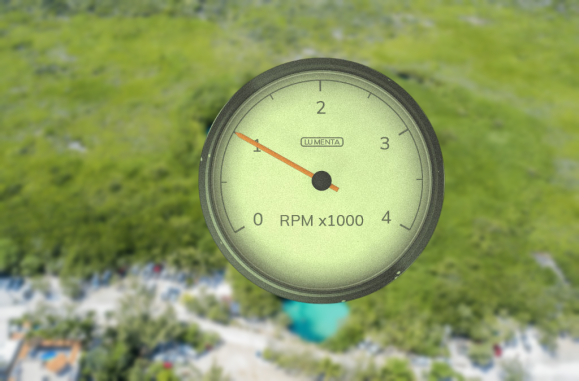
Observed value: 1000
